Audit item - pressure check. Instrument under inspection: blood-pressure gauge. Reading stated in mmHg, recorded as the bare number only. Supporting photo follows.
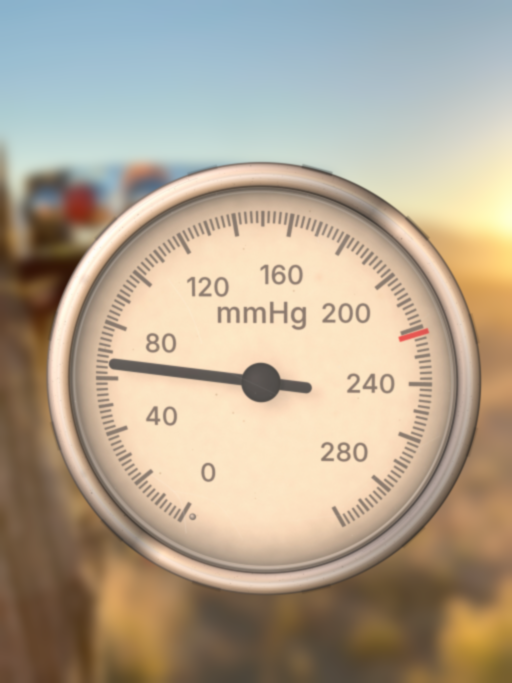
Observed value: 66
